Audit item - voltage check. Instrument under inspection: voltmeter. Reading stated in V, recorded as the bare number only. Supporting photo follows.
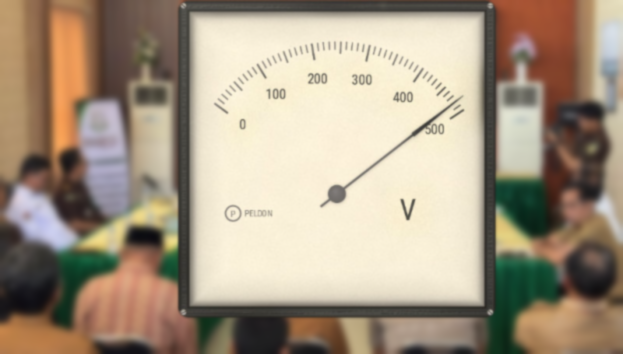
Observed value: 480
